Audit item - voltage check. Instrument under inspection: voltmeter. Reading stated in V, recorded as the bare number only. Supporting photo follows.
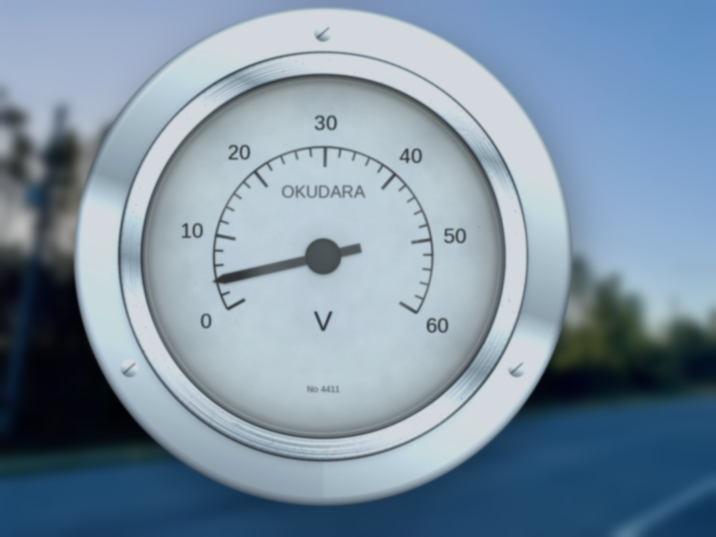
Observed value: 4
